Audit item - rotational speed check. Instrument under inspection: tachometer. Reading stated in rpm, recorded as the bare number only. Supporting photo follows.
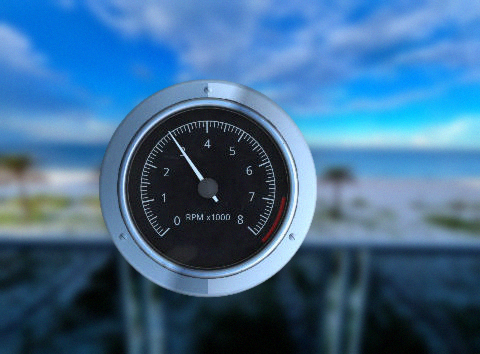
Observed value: 3000
